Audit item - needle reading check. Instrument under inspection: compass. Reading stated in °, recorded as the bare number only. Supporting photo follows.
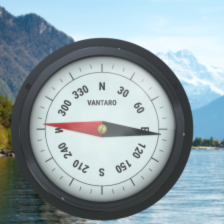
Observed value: 275
